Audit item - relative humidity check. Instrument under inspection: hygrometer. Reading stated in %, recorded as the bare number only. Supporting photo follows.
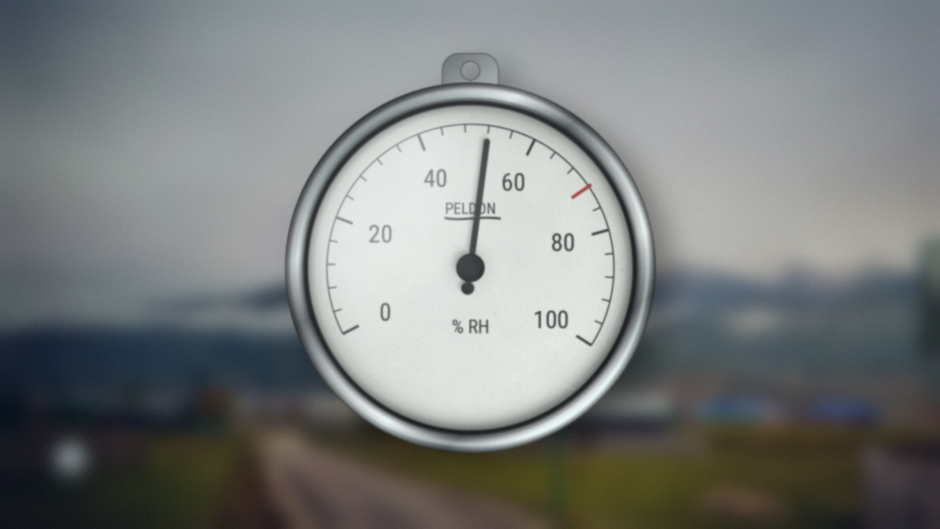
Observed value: 52
